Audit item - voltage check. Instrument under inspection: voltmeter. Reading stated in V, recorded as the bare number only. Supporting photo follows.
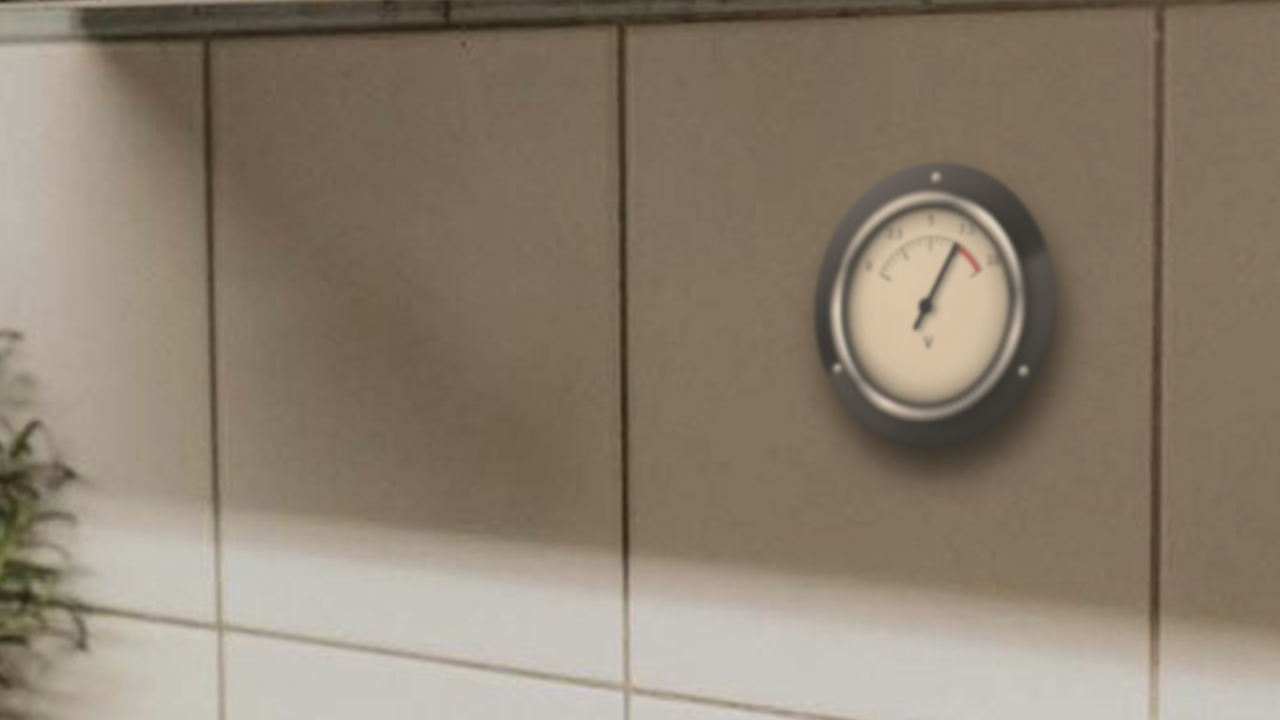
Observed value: 7.5
